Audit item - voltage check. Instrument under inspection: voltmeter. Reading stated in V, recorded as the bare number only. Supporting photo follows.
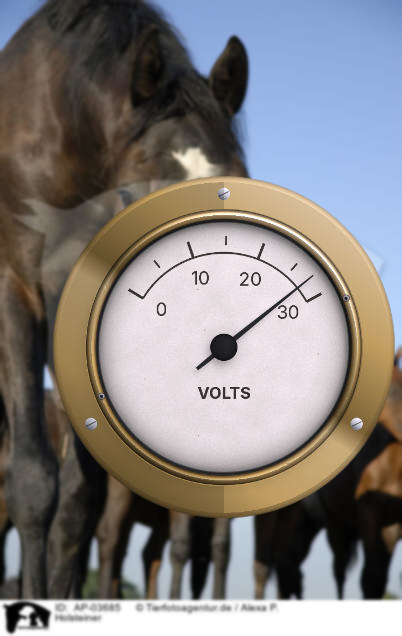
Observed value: 27.5
